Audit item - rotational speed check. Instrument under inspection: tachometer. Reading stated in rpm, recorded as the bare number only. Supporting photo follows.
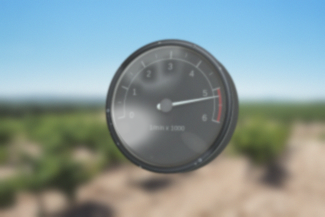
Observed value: 5250
